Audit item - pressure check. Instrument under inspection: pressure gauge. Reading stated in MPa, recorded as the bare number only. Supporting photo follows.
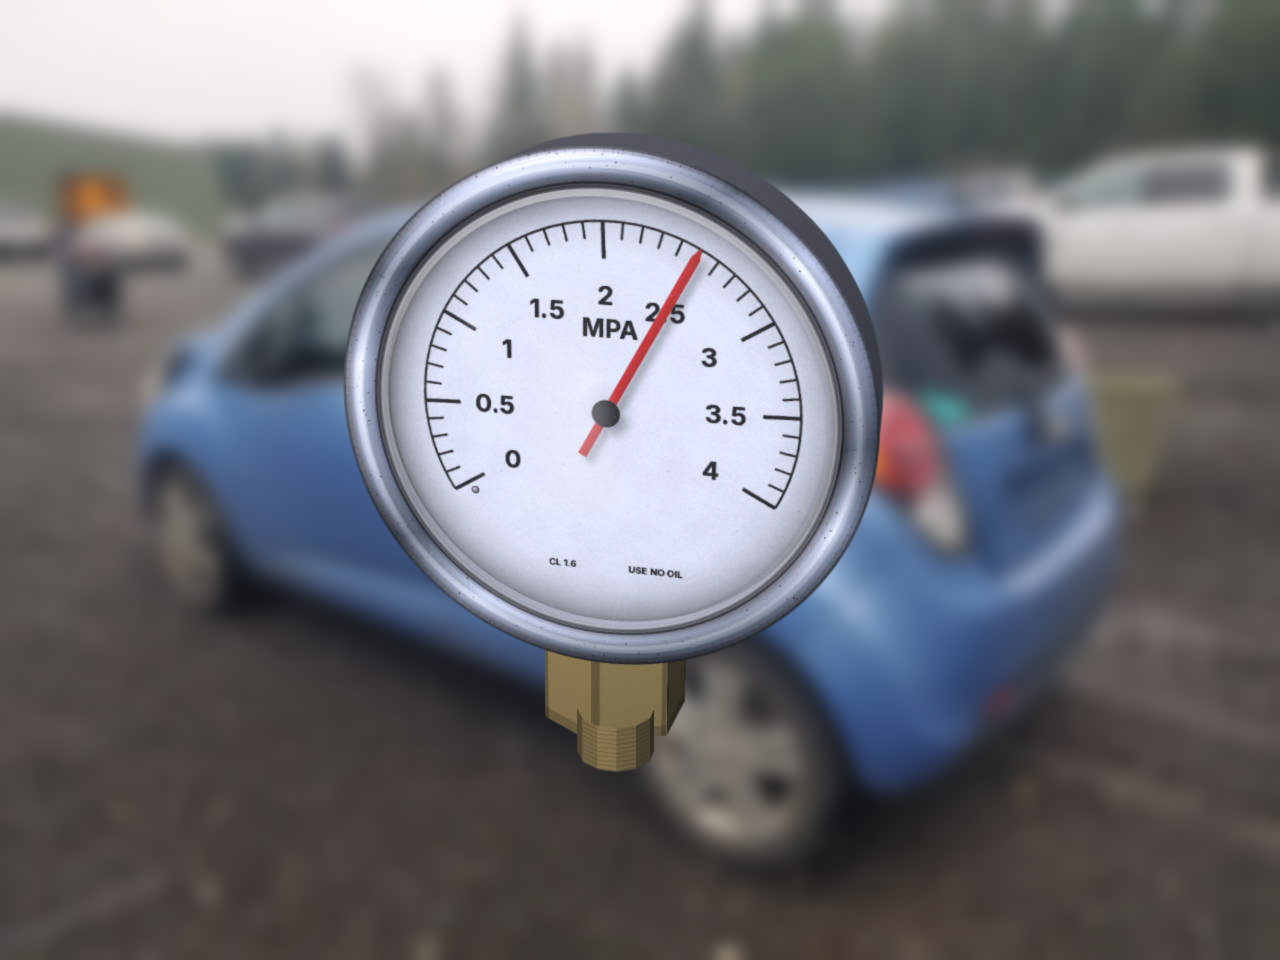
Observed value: 2.5
